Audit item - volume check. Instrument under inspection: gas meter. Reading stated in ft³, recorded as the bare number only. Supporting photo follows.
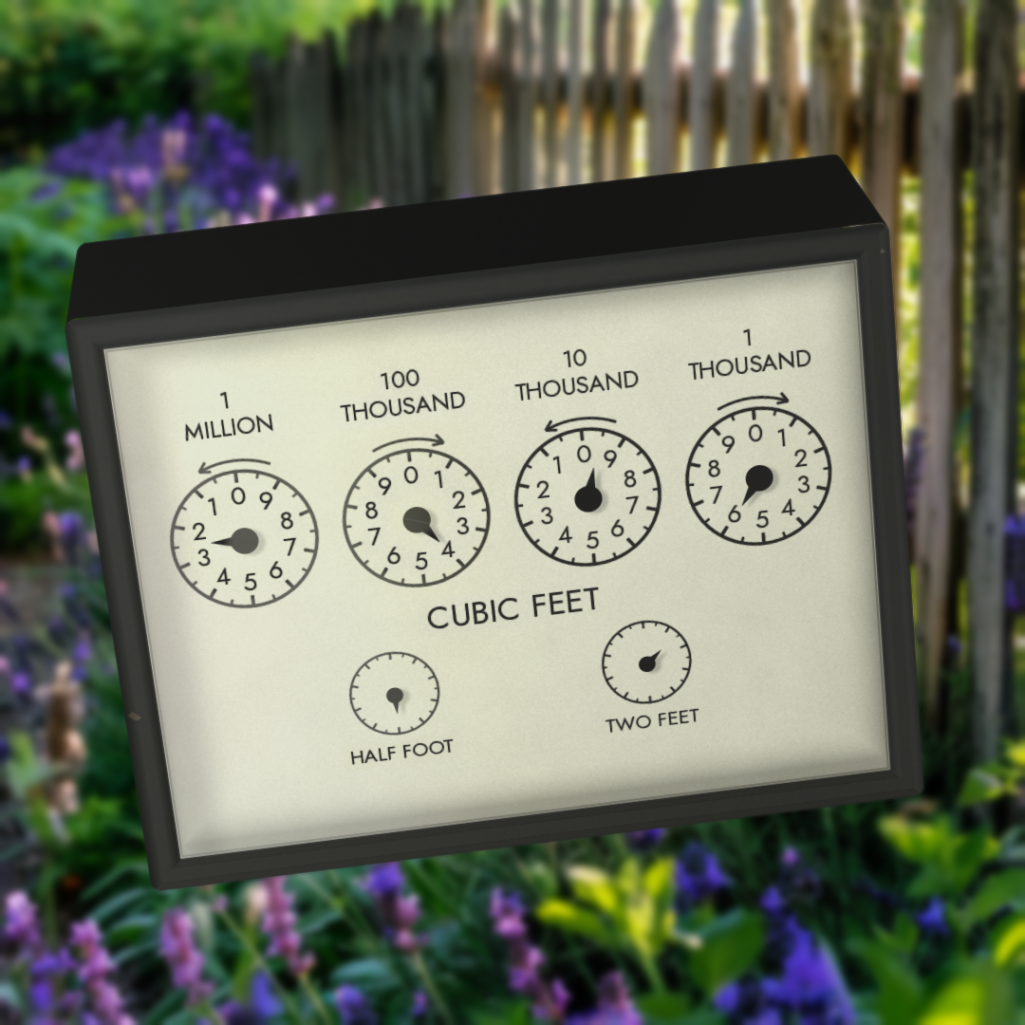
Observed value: 239600
